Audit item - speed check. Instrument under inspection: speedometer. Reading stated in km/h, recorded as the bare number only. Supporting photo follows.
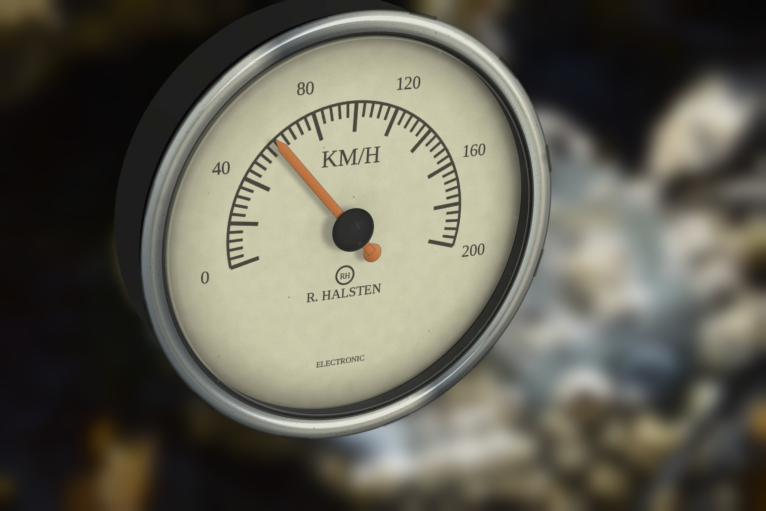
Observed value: 60
